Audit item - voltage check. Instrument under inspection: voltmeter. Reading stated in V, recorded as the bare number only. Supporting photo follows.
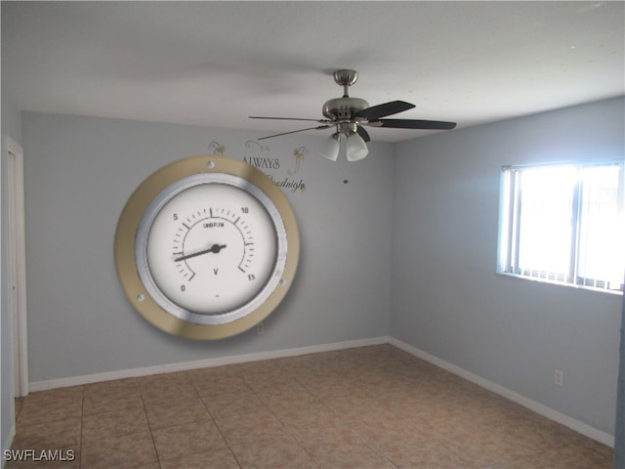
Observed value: 2
